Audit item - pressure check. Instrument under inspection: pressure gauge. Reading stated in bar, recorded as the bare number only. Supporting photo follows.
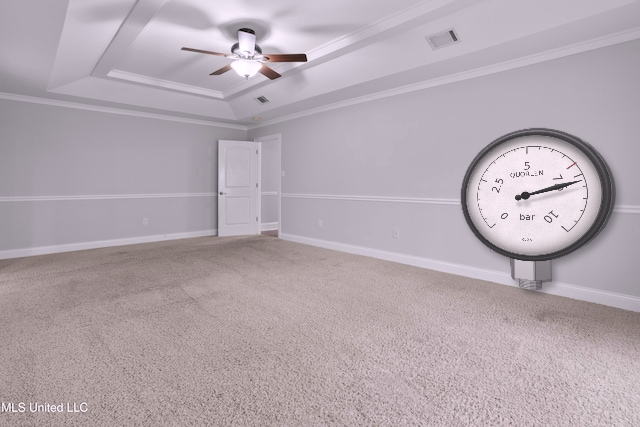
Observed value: 7.75
